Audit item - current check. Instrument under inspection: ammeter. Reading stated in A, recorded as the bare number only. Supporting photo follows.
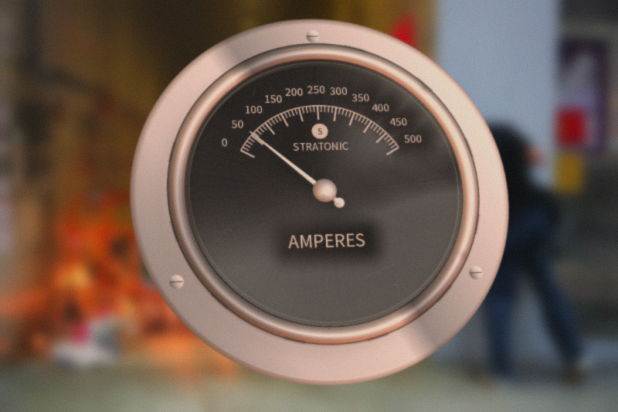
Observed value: 50
